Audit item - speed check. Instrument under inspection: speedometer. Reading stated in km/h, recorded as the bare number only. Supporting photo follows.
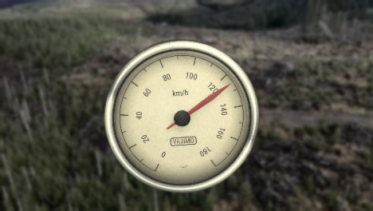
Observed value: 125
